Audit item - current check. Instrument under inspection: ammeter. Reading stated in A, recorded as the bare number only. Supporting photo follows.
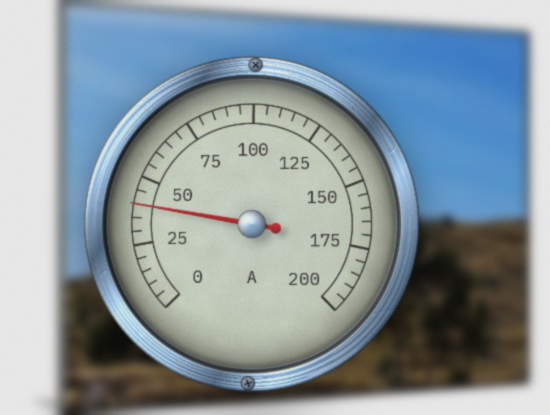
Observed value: 40
